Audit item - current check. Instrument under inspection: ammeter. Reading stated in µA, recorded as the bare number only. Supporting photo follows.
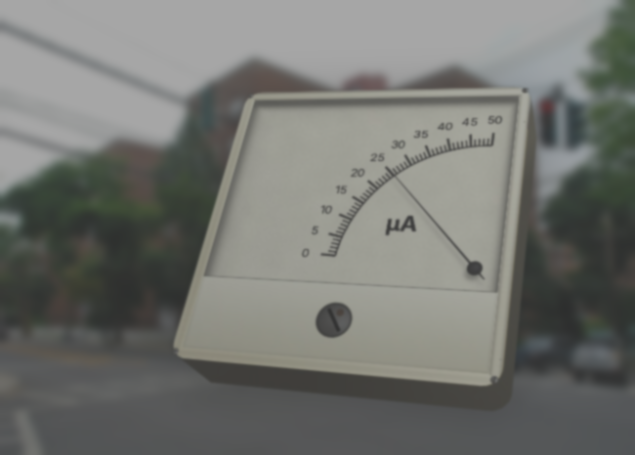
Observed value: 25
